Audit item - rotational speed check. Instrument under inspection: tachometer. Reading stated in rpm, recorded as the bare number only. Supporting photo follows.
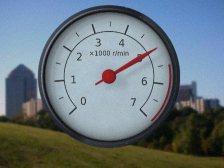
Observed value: 5000
